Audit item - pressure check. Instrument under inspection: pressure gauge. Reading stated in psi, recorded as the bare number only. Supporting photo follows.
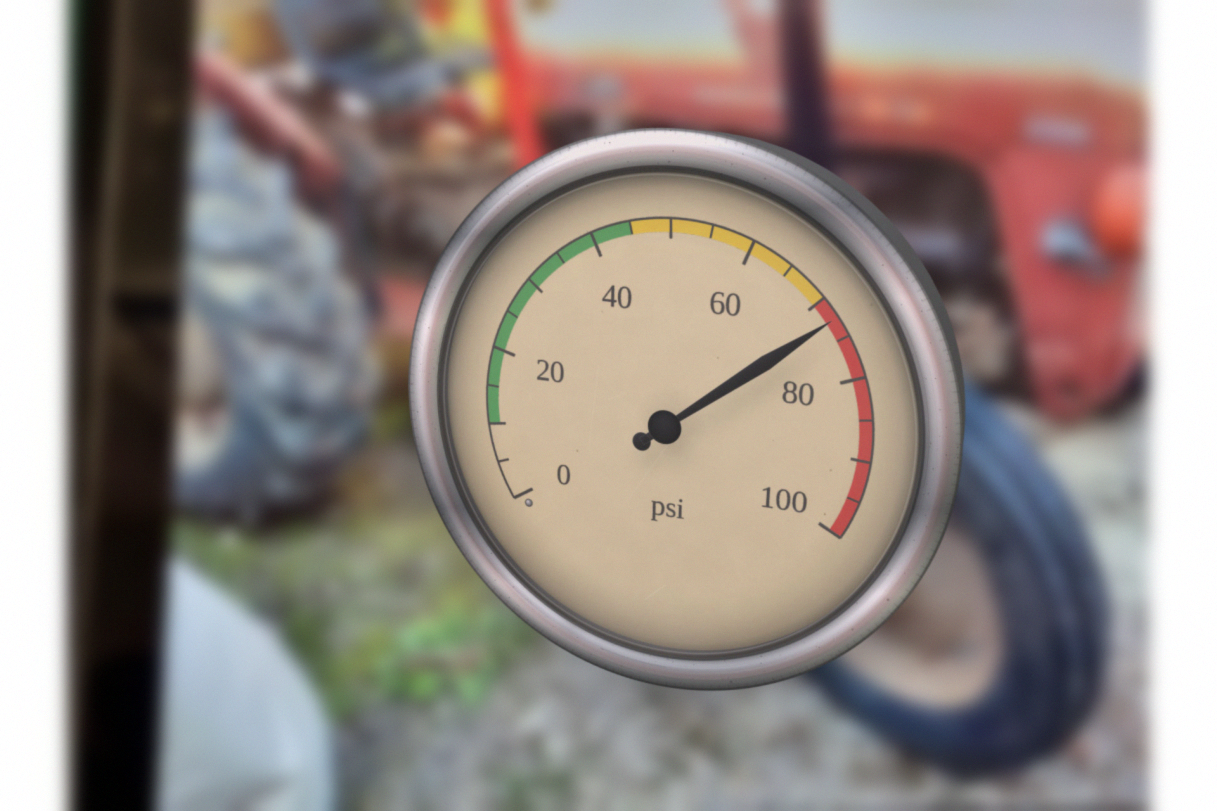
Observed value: 72.5
